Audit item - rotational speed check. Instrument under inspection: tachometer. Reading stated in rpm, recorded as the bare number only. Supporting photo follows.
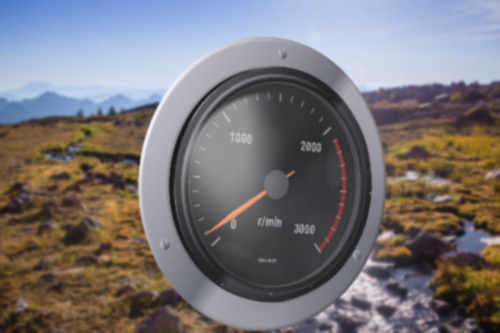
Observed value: 100
